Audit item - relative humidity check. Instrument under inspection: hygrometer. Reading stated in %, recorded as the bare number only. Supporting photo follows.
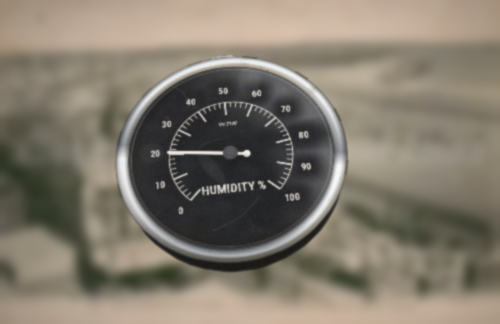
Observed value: 20
